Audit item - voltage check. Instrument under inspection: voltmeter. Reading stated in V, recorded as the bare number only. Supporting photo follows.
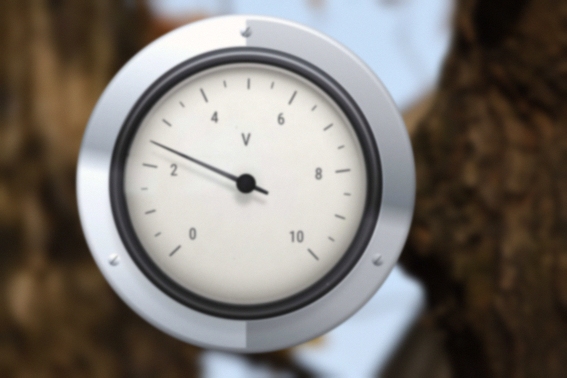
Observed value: 2.5
